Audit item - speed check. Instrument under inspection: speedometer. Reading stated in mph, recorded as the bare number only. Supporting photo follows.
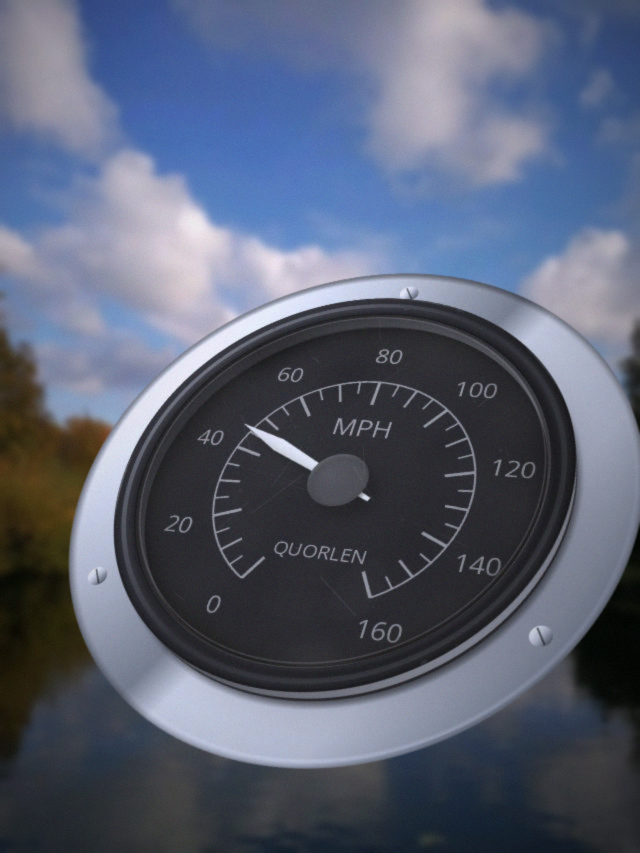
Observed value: 45
